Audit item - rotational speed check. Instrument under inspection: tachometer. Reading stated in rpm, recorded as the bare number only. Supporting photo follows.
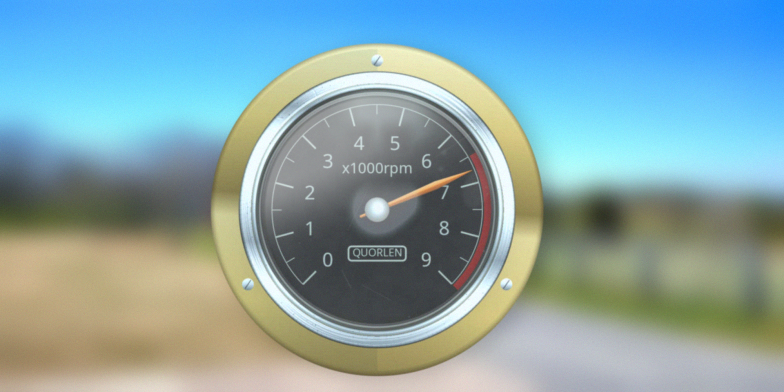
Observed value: 6750
